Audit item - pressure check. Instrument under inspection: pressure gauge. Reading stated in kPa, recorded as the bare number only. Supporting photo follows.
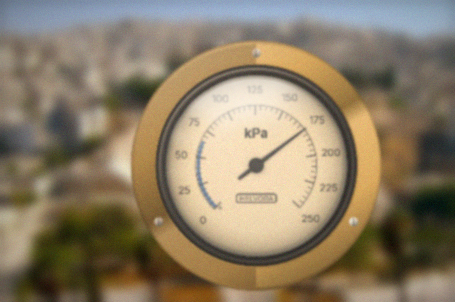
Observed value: 175
